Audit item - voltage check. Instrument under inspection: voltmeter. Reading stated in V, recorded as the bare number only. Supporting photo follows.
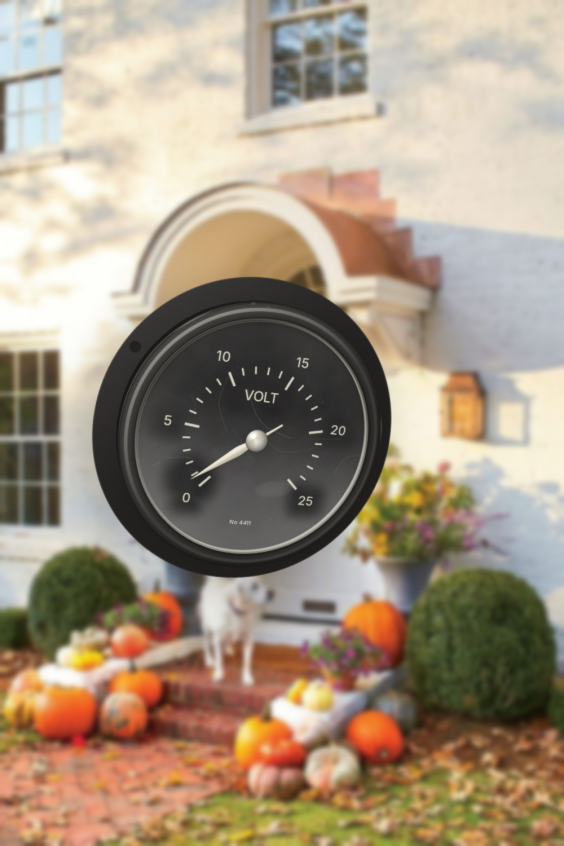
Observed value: 1
